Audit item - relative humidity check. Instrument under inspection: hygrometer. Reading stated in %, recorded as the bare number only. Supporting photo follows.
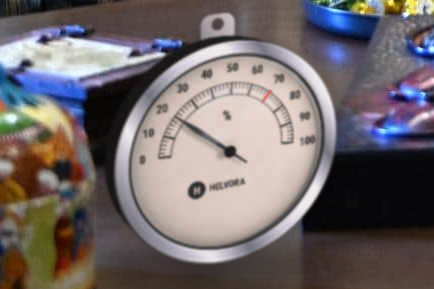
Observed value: 20
